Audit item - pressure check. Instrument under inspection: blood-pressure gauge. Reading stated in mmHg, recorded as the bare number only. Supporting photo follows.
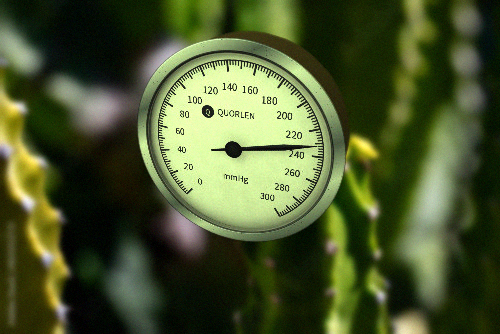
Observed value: 230
